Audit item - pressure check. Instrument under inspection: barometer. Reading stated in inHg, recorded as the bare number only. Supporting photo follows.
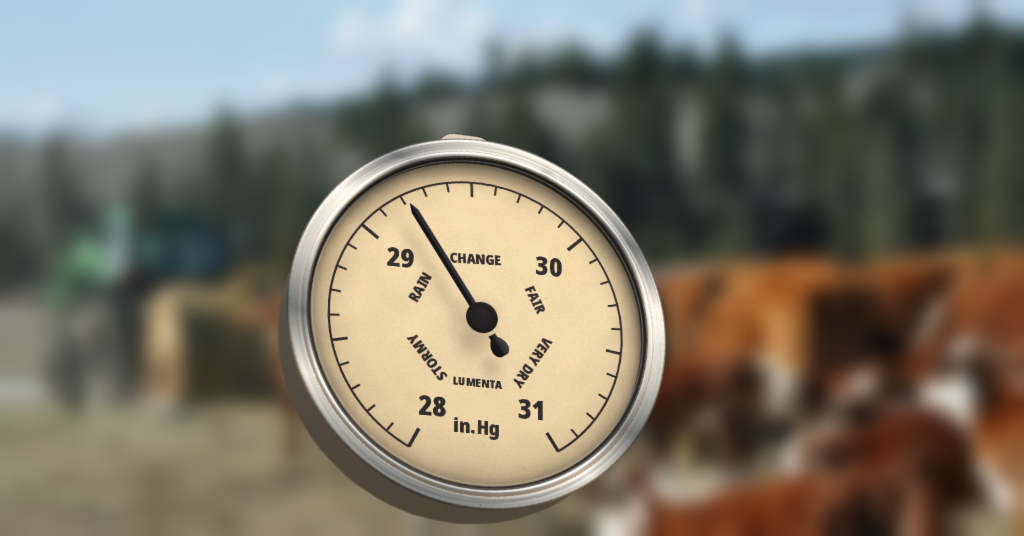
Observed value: 29.2
